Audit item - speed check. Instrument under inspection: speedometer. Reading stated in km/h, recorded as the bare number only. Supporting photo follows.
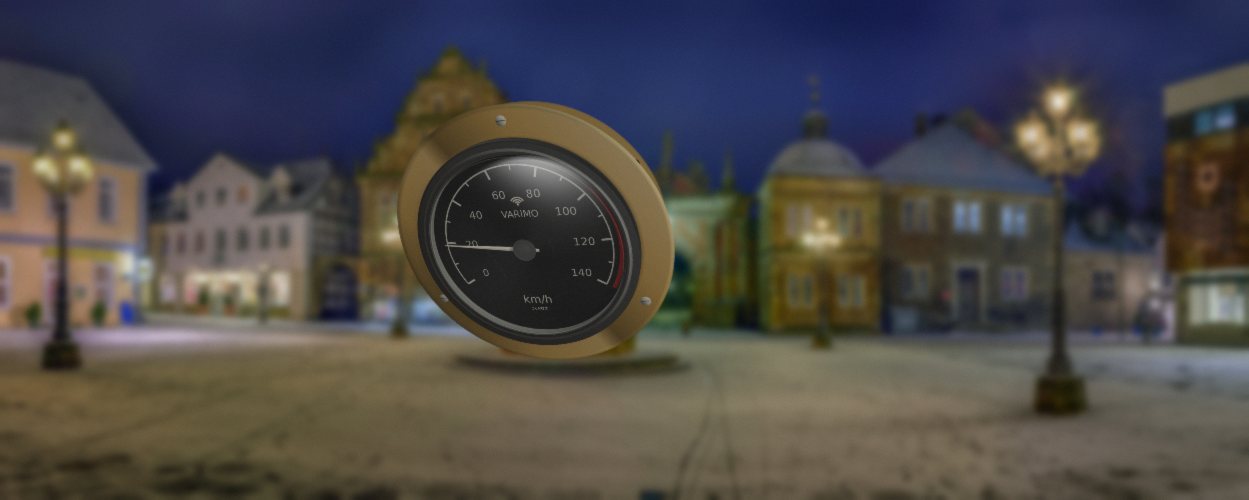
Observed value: 20
